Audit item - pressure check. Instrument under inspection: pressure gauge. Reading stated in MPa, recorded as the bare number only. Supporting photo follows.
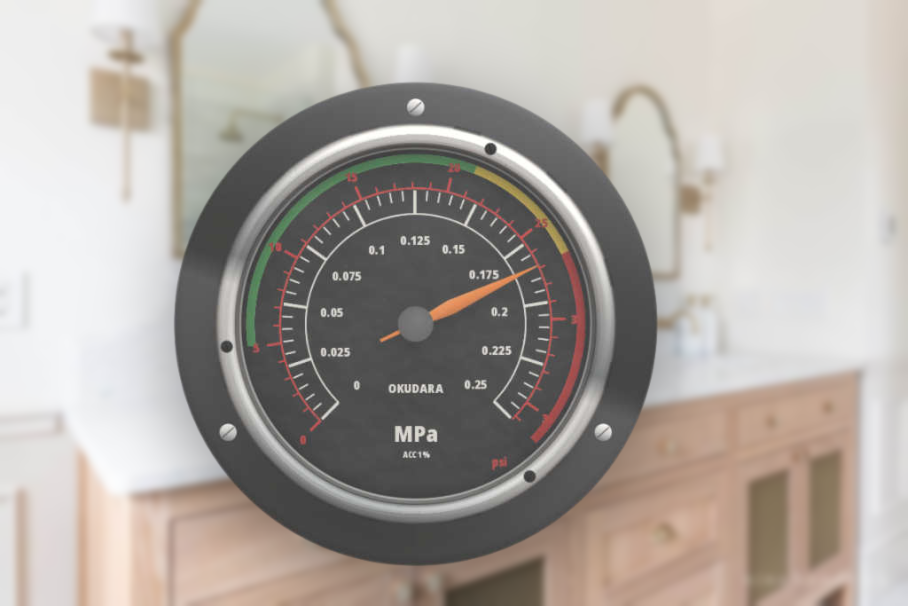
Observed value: 0.185
